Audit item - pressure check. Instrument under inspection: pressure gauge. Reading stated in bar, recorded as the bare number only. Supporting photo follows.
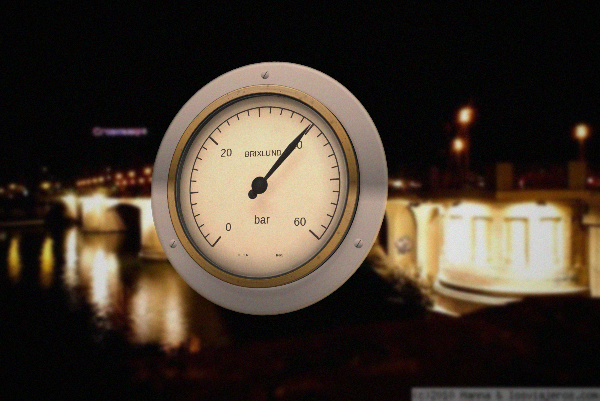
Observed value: 40
